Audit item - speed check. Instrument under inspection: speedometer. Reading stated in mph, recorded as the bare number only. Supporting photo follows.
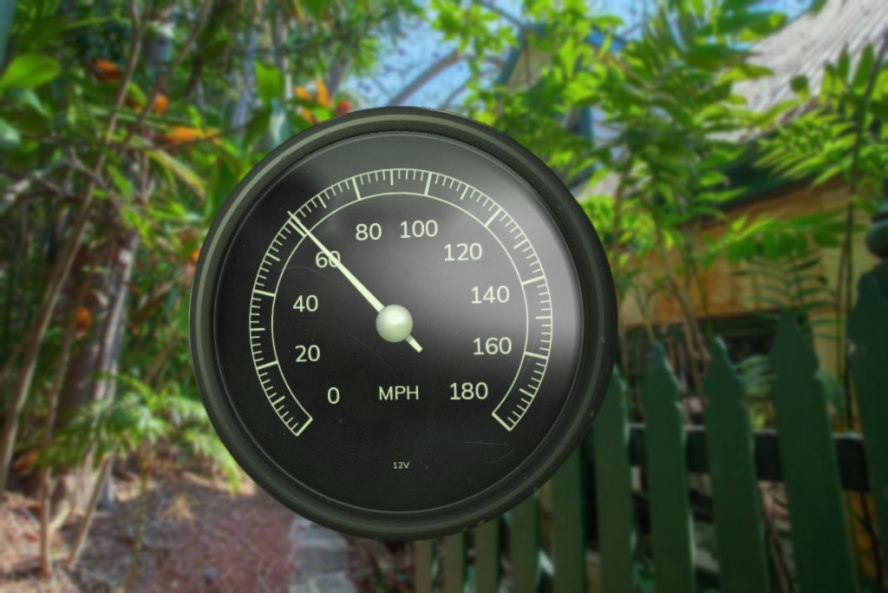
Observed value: 62
